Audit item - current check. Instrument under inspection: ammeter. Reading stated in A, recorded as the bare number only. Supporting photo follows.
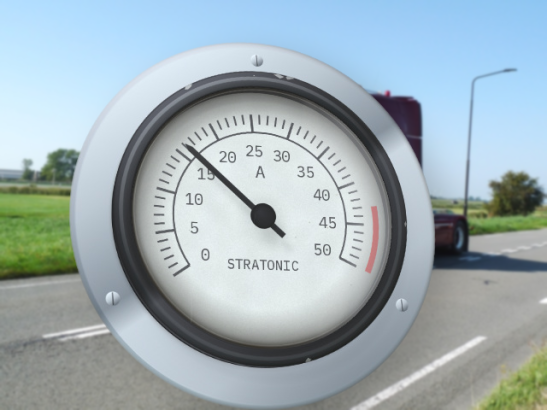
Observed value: 16
